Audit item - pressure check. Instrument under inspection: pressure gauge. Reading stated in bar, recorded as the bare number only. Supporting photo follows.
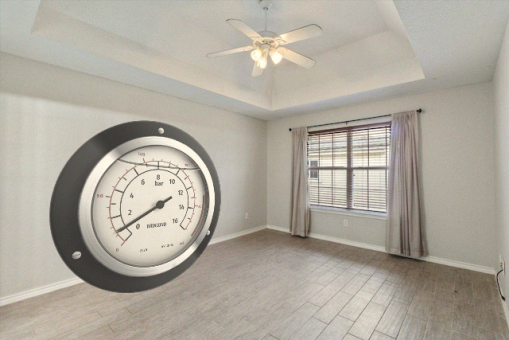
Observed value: 1
